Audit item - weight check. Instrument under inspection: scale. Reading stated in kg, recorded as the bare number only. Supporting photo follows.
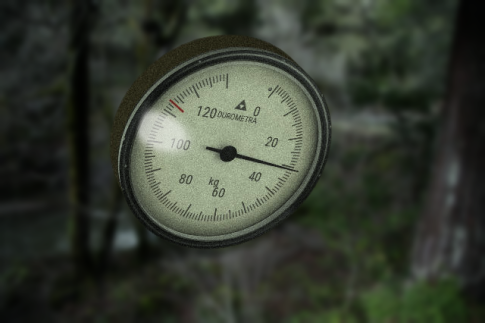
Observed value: 30
